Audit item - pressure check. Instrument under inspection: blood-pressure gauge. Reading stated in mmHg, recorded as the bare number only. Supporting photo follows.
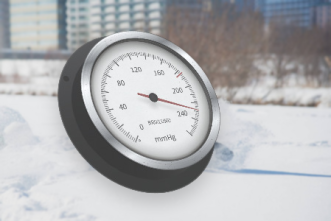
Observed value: 230
